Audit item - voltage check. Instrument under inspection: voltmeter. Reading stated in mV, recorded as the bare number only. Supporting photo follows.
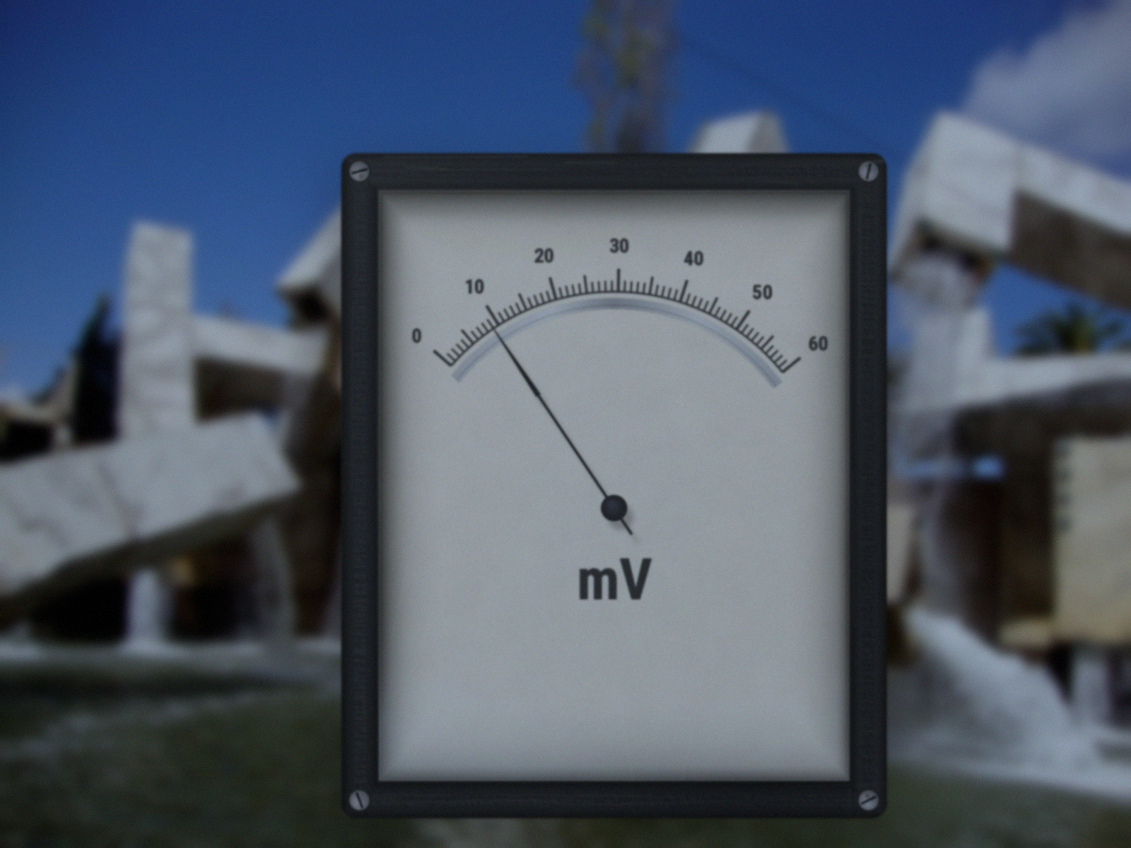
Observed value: 9
